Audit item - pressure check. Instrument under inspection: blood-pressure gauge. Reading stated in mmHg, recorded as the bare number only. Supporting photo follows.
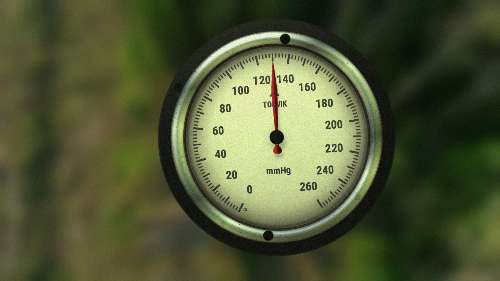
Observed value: 130
